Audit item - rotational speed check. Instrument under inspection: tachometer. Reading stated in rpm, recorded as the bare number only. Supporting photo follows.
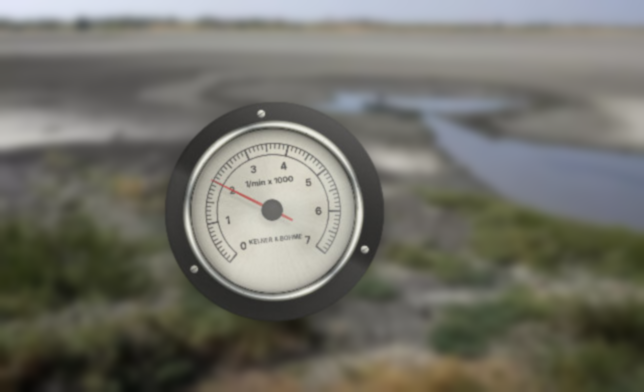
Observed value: 2000
